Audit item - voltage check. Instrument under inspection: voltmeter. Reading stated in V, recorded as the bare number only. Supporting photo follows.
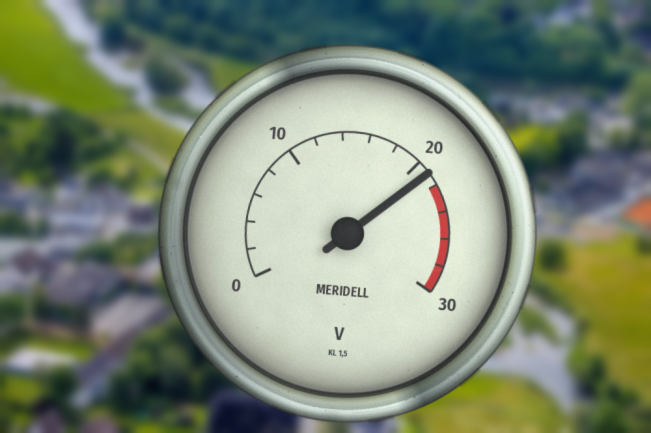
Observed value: 21
